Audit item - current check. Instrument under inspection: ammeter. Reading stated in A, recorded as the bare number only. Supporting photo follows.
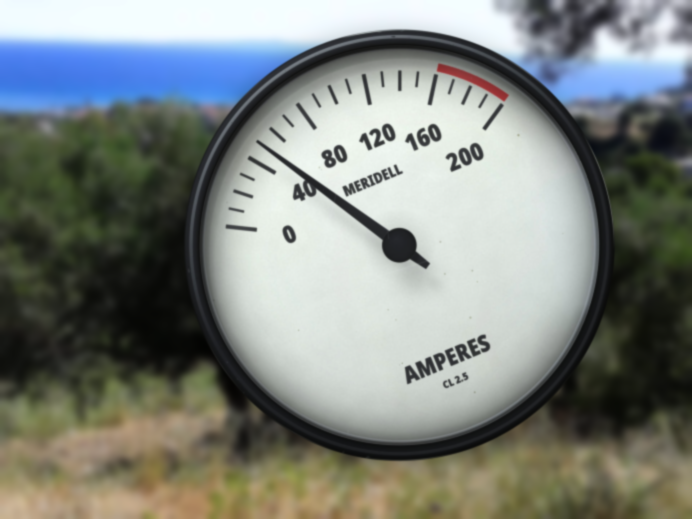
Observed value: 50
